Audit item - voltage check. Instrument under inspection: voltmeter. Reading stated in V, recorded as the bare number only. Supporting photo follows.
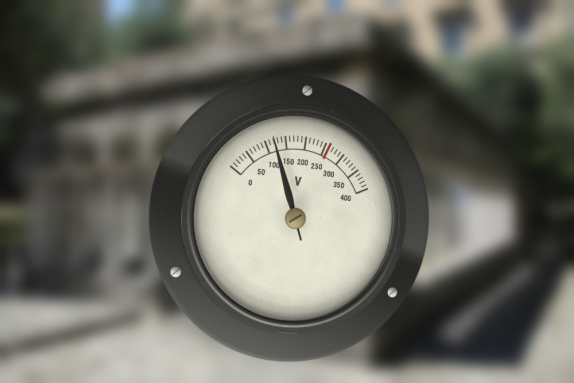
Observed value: 120
